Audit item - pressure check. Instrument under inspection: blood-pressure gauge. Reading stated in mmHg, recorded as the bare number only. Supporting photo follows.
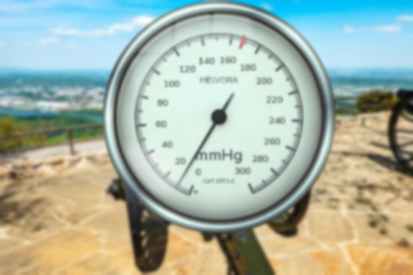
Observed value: 10
